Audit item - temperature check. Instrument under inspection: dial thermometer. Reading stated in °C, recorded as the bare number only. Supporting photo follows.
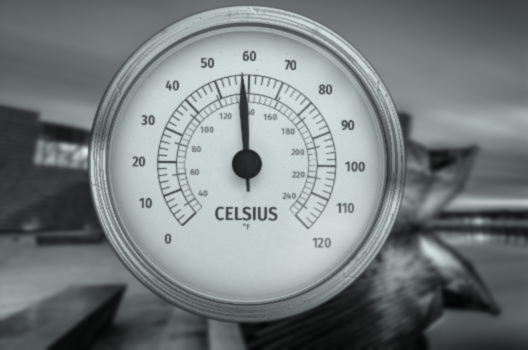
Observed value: 58
